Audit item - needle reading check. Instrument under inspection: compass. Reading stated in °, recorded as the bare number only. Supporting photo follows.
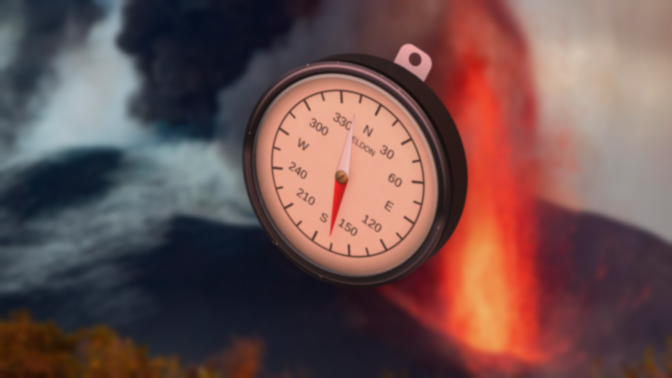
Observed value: 165
